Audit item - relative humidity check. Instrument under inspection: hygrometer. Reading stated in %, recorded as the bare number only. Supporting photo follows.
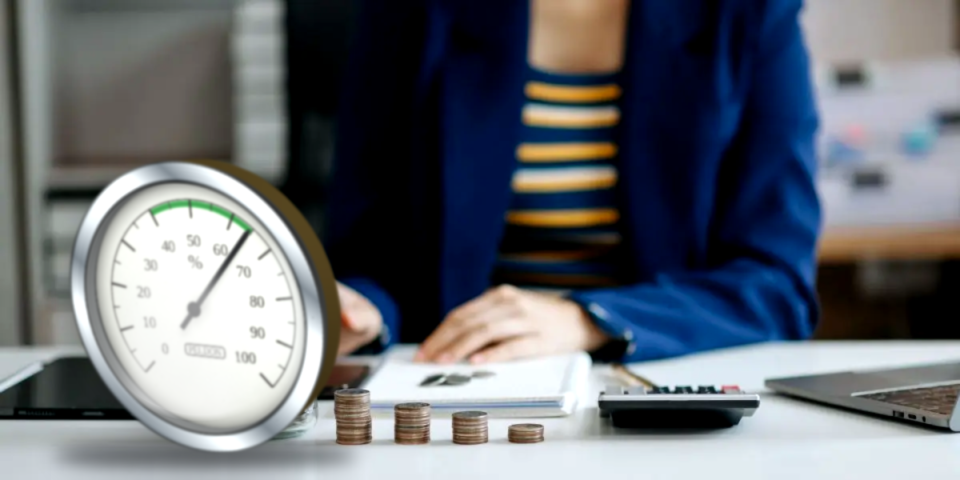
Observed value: 65
